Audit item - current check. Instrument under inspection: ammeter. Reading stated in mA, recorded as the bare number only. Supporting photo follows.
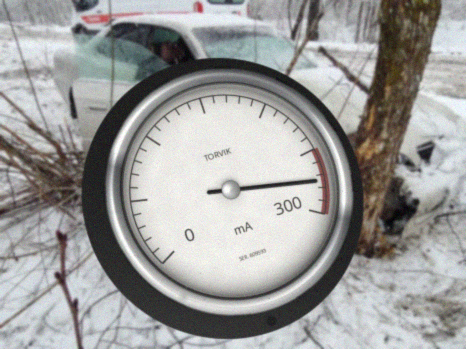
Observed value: 275
